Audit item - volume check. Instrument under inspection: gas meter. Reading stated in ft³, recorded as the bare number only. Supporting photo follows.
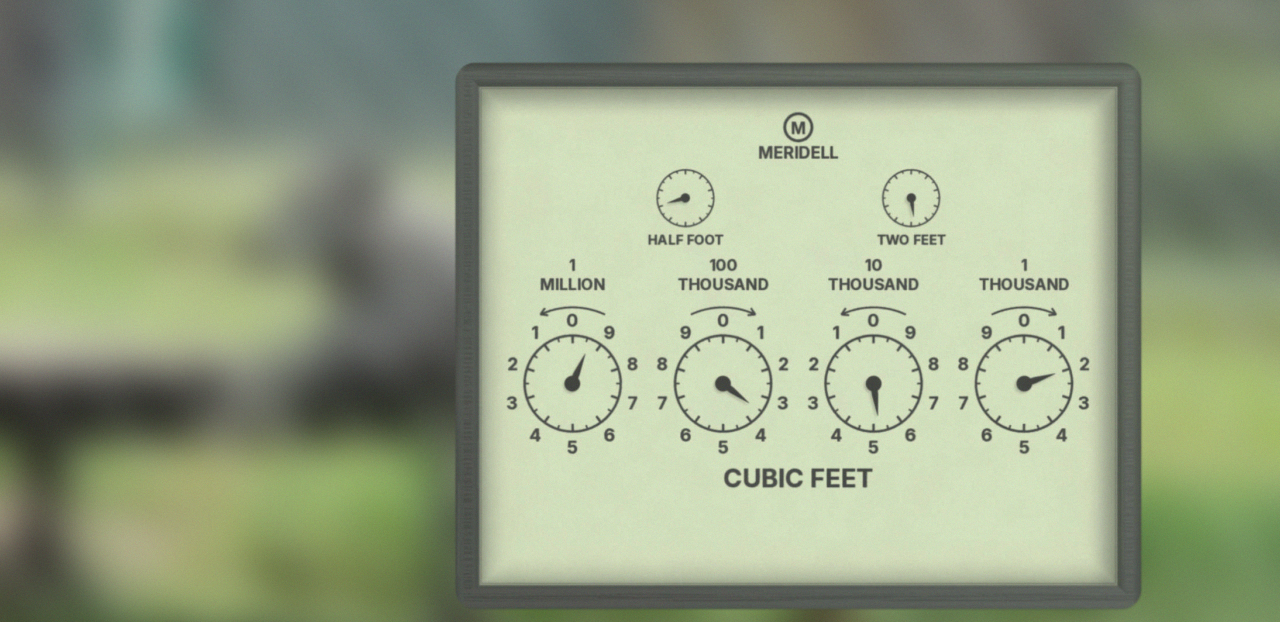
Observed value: 935200
